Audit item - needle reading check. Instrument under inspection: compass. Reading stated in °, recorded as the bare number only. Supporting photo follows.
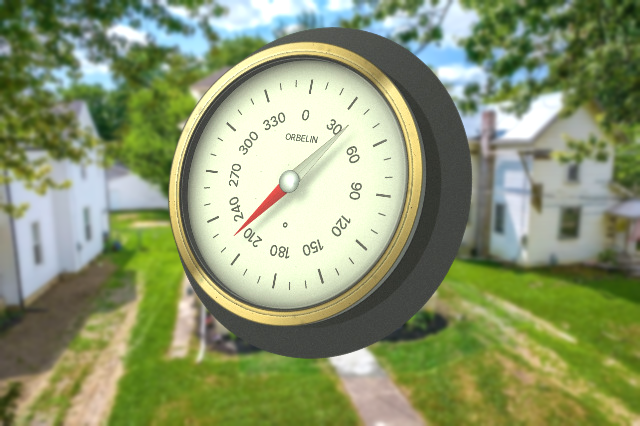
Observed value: 220
